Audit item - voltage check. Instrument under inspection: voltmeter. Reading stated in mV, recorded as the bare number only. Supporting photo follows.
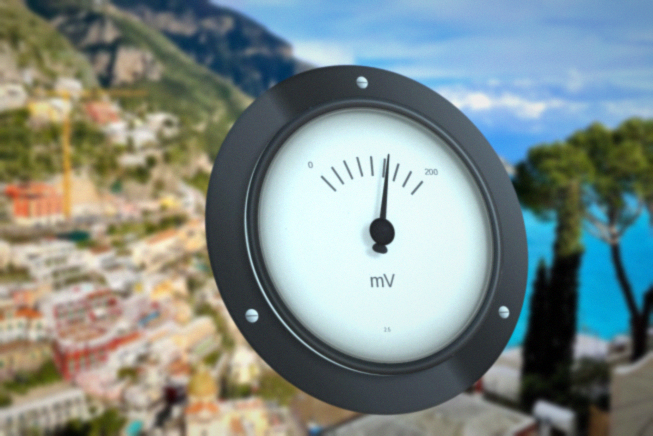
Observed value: 125
